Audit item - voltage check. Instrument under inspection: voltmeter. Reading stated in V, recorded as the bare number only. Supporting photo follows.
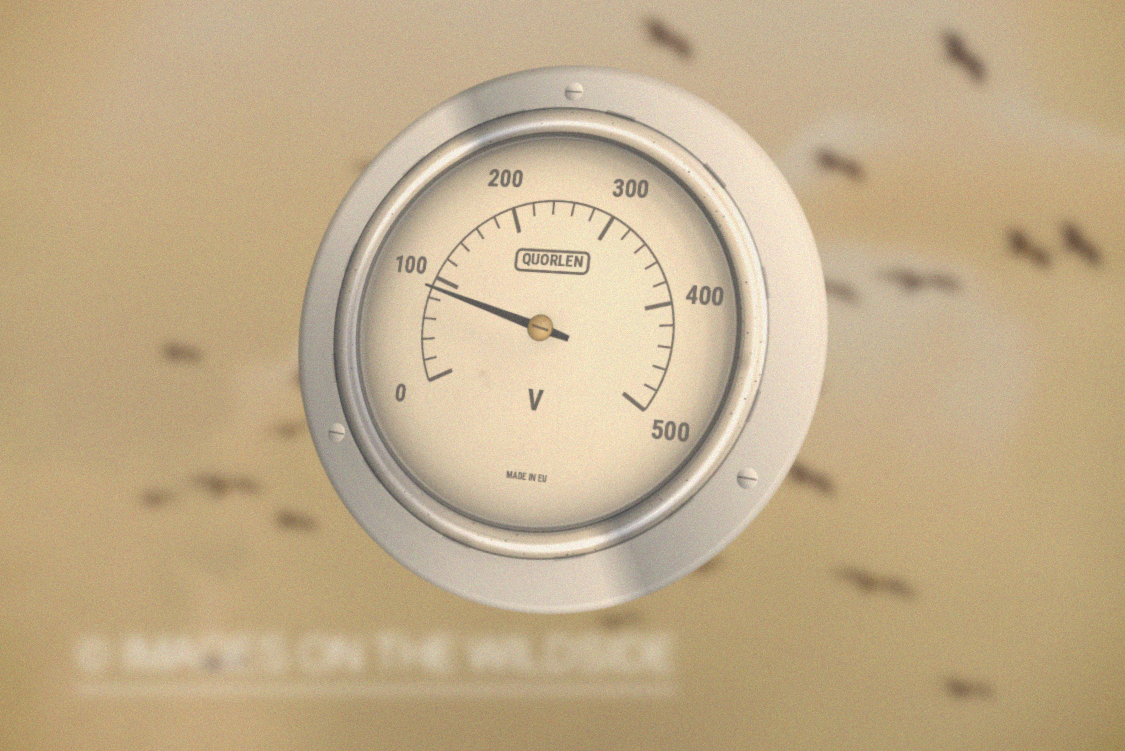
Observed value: 90
